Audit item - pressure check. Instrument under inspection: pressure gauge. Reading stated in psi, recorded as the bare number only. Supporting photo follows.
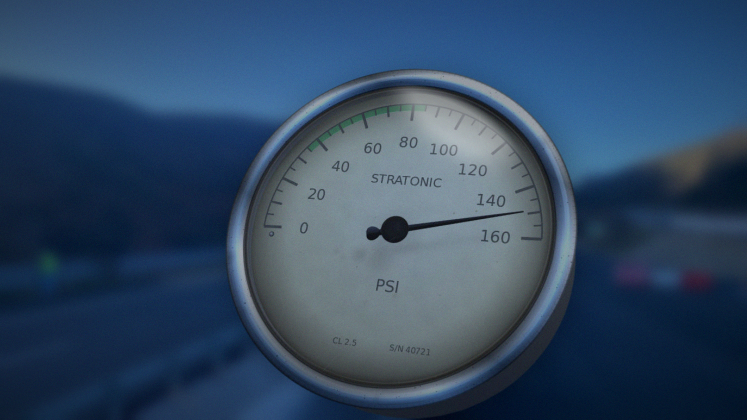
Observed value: 150
